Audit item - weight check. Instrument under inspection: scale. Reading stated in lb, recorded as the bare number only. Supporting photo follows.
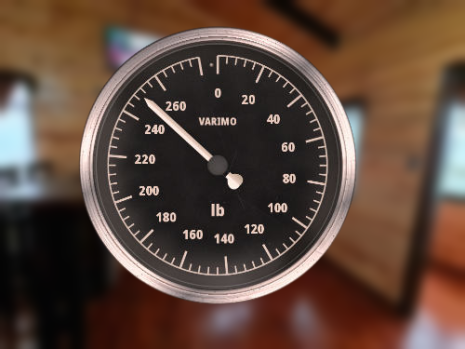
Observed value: 250
